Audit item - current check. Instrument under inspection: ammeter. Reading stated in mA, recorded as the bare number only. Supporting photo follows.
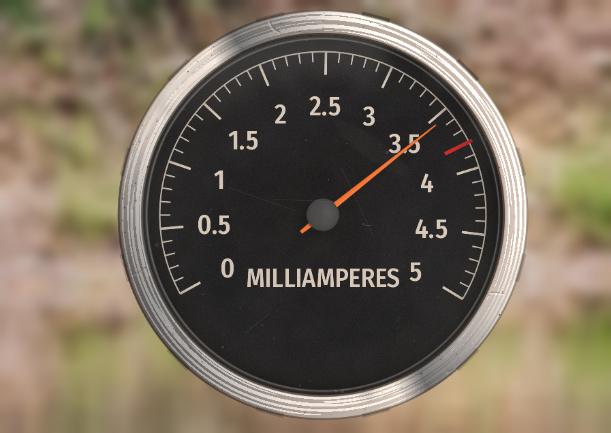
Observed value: 3.55
